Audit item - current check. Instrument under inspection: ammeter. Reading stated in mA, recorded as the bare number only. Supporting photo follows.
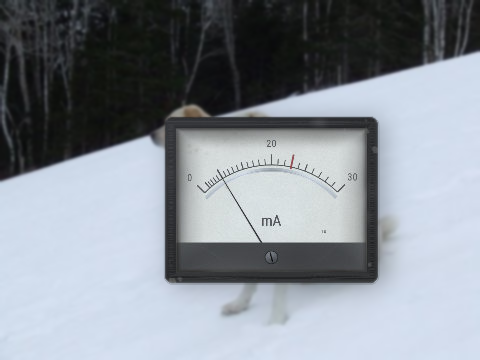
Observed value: 10
